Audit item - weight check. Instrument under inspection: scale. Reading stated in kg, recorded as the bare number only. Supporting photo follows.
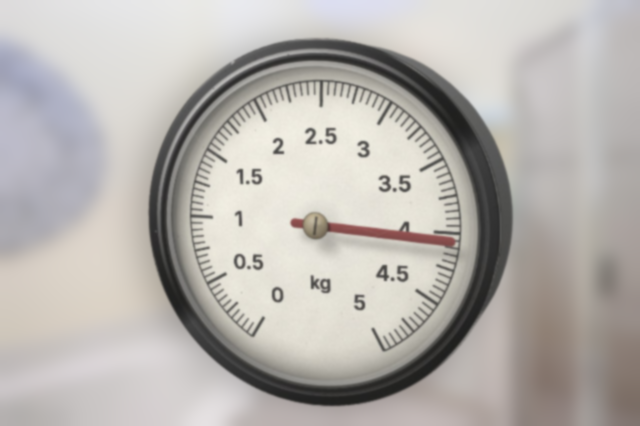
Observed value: 4.05
